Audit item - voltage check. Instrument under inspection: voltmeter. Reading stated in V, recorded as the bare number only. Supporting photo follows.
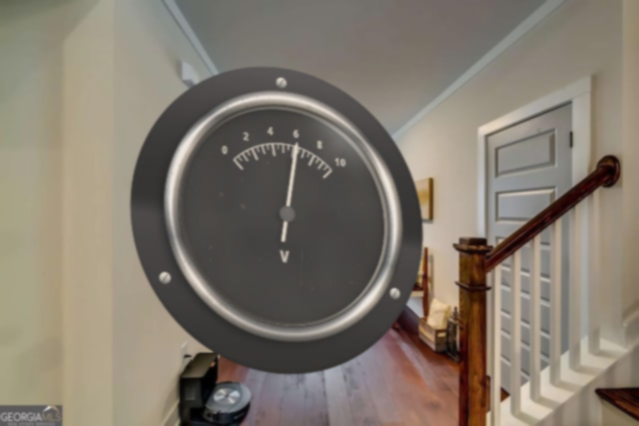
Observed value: 6
